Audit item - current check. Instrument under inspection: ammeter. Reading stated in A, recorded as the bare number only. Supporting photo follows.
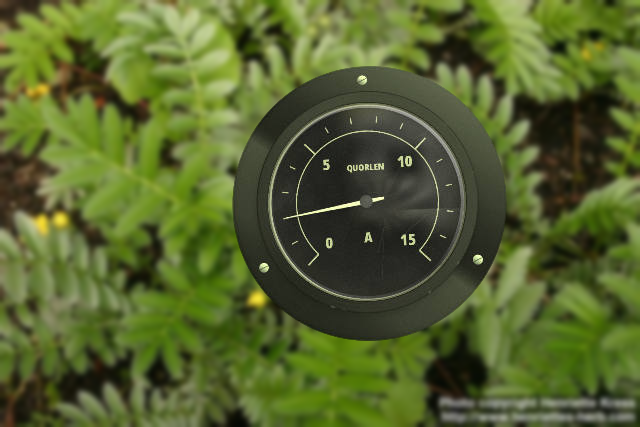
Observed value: 2
